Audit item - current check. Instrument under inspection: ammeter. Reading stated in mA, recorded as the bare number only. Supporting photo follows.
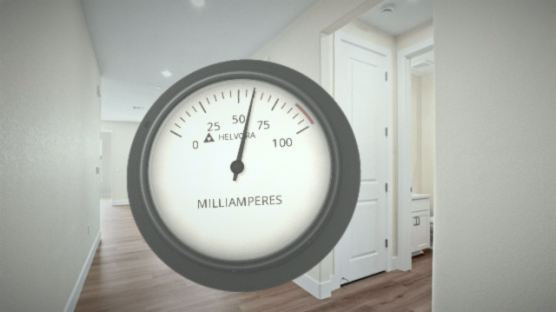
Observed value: 60
